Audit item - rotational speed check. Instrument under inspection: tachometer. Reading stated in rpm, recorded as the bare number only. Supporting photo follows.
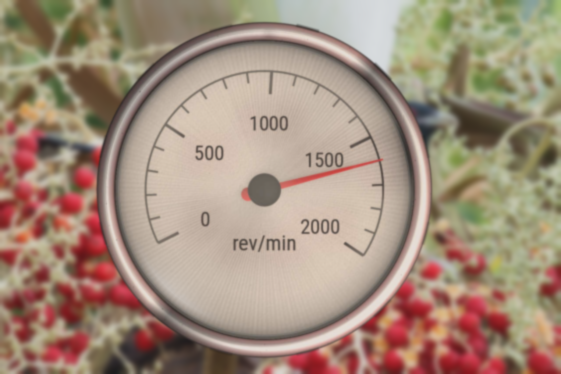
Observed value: 1600
